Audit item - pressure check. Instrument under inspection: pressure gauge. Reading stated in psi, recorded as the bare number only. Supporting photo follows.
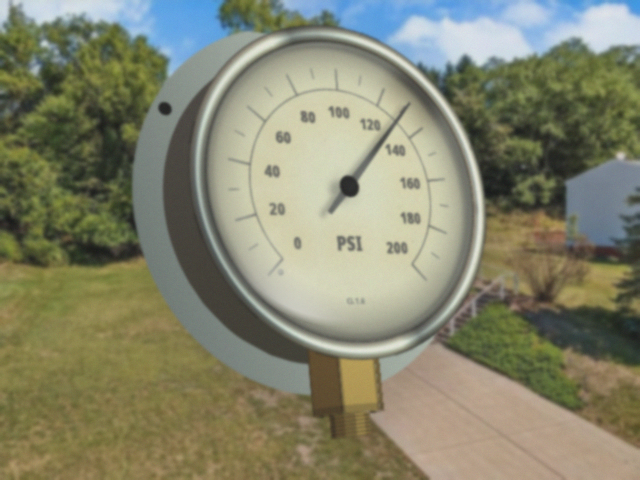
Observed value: 130
